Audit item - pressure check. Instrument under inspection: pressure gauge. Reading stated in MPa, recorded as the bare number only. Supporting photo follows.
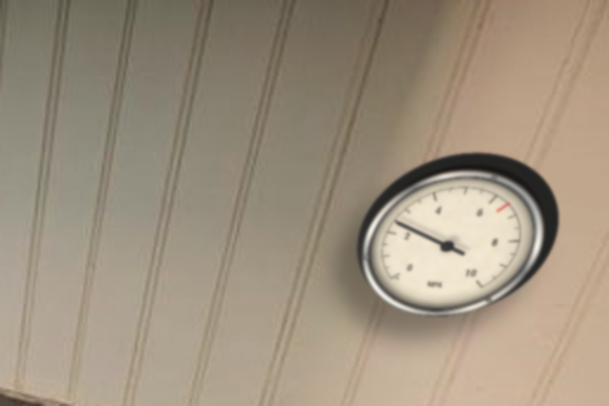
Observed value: 2.5
